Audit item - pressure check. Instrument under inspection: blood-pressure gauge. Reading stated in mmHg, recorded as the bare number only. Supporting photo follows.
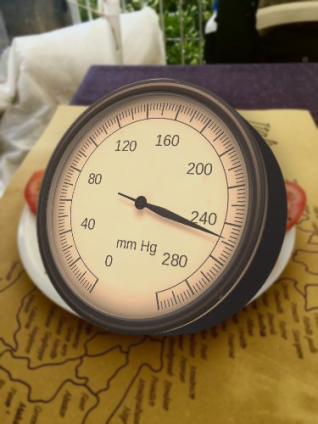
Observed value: 248
